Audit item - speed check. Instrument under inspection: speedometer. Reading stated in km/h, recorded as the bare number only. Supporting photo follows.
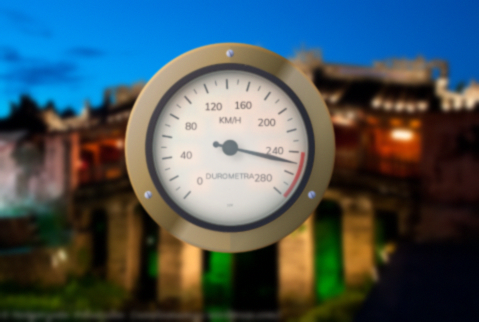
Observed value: 250
